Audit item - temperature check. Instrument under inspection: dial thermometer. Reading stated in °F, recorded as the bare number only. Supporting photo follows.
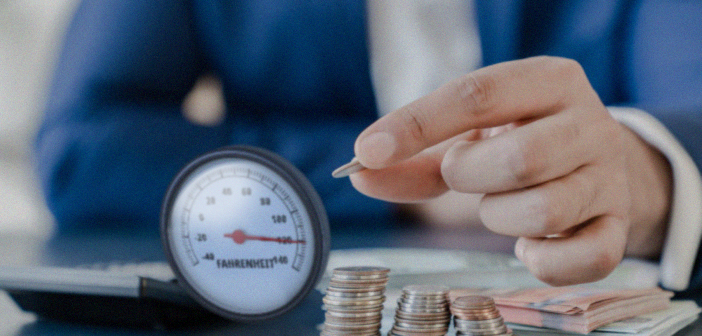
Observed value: 120
